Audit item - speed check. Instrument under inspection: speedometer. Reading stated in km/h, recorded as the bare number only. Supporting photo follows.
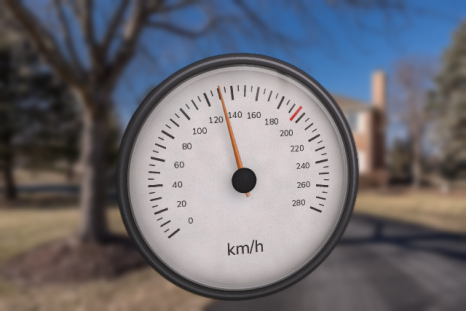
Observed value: 130
